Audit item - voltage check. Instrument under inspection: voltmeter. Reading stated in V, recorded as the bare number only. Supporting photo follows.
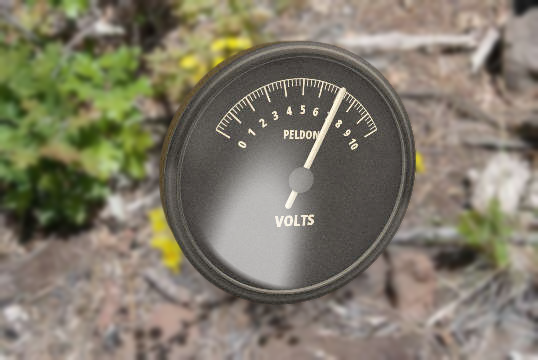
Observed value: 7
